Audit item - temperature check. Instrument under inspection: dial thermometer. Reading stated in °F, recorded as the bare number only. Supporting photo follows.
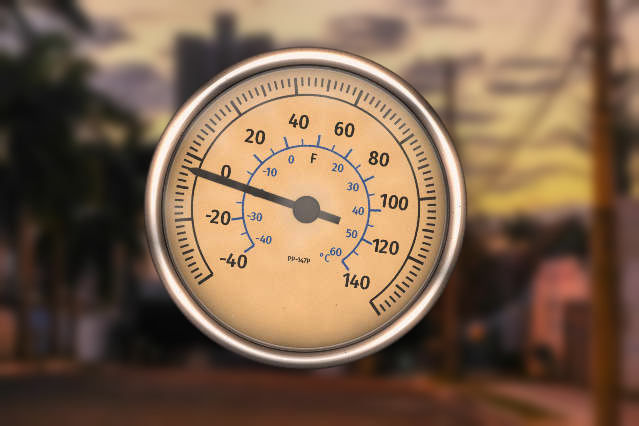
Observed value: -4
